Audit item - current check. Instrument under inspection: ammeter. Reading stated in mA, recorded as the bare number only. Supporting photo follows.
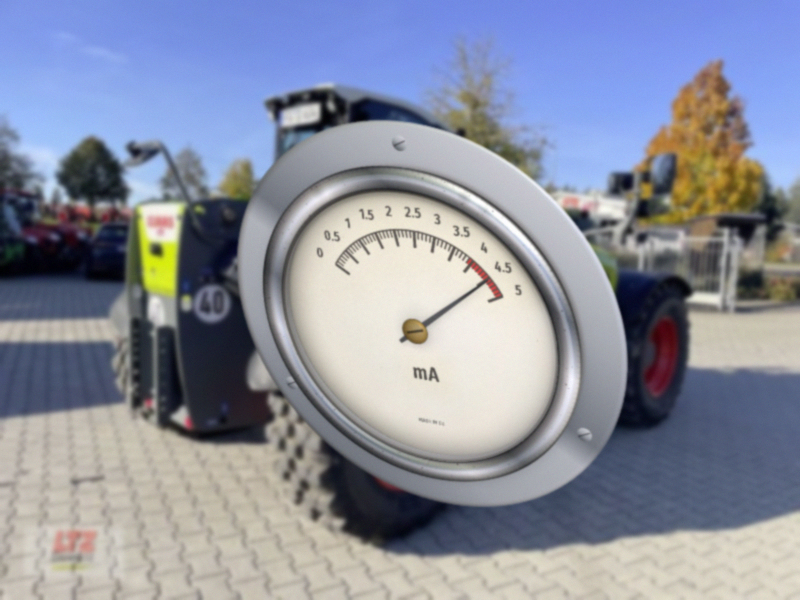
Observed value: 4.5
